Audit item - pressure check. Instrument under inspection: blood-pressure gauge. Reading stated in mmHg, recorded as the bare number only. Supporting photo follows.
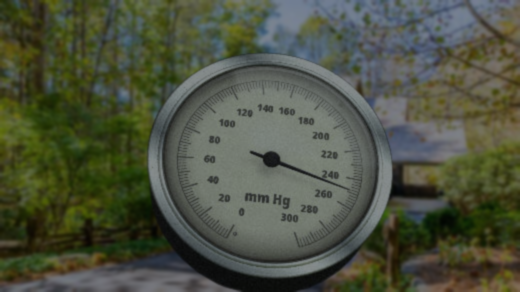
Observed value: 250
